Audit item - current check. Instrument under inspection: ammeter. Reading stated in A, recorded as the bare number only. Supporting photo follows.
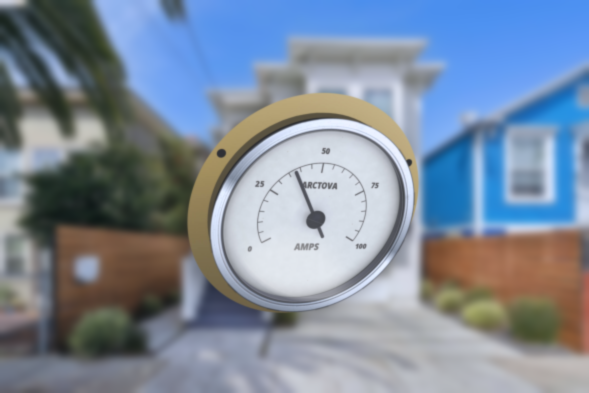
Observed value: 37.5
